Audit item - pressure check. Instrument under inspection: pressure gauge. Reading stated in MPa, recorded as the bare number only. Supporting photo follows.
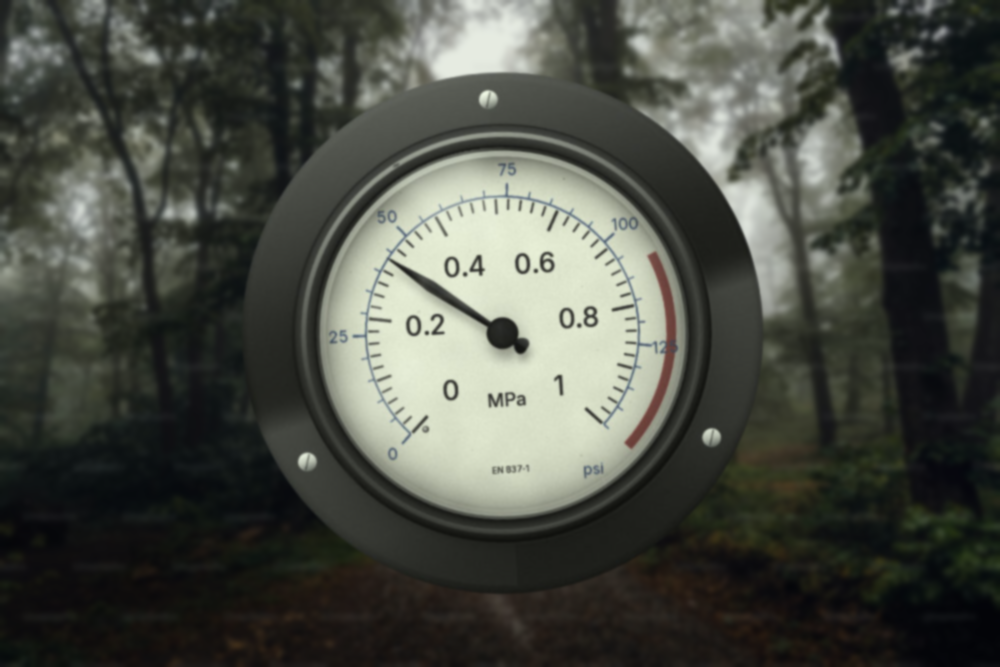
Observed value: 0.3
